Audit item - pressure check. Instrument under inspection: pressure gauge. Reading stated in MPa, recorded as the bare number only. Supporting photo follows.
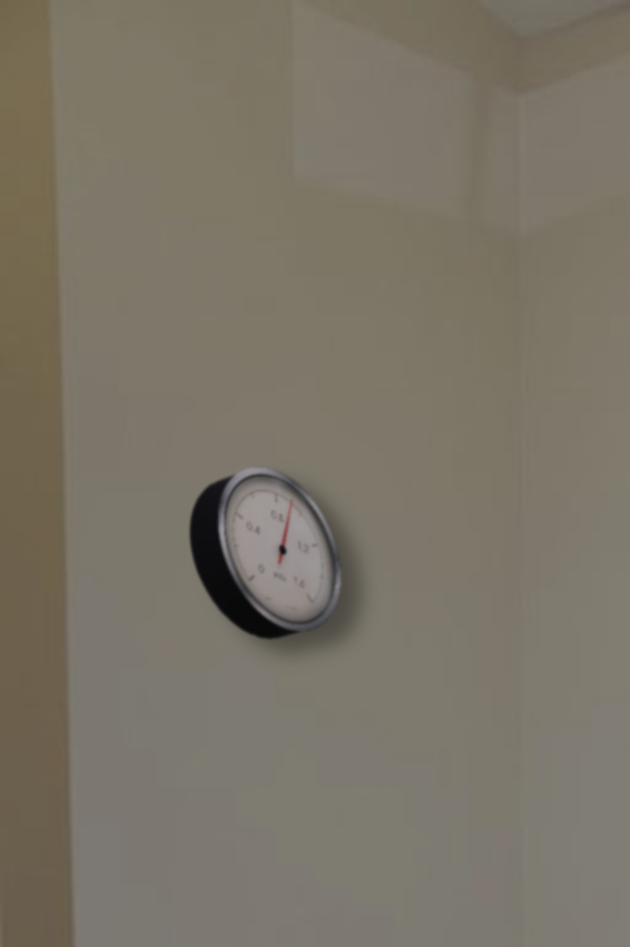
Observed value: 0.9
